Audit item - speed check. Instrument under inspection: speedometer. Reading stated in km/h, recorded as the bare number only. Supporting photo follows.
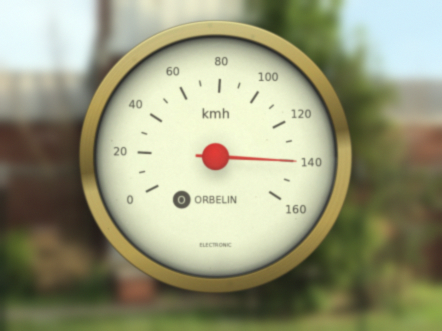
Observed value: 140
